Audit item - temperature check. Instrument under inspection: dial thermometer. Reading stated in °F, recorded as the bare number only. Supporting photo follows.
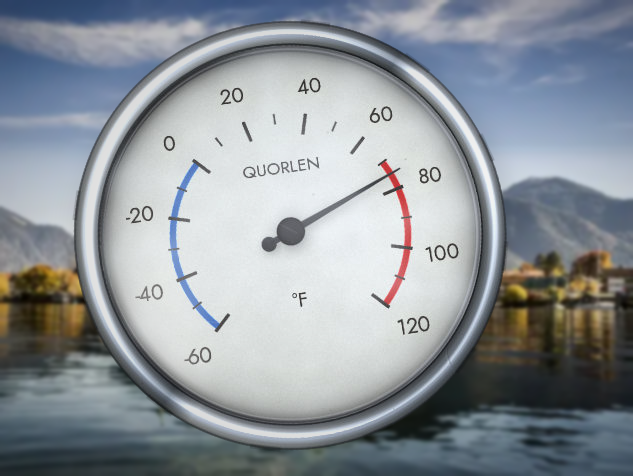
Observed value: 75
